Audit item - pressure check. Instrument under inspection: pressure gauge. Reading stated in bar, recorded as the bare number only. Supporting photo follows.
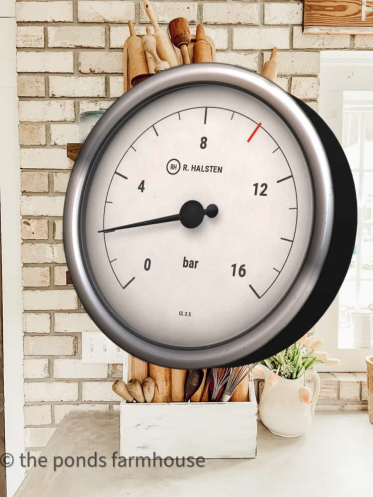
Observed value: 2
